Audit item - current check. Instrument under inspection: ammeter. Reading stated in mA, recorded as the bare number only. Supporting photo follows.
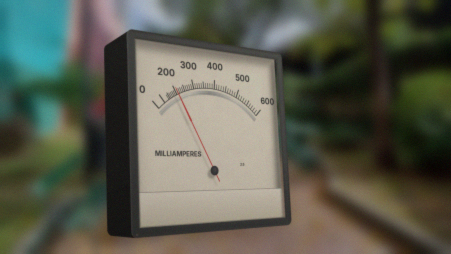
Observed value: 200
